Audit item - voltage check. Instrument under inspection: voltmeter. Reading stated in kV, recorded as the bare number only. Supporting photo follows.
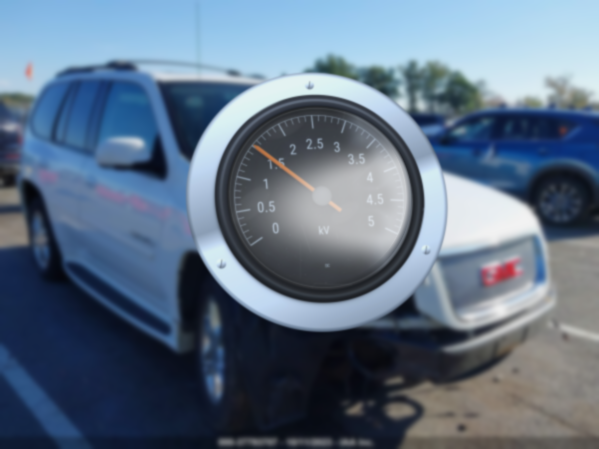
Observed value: 1.5
